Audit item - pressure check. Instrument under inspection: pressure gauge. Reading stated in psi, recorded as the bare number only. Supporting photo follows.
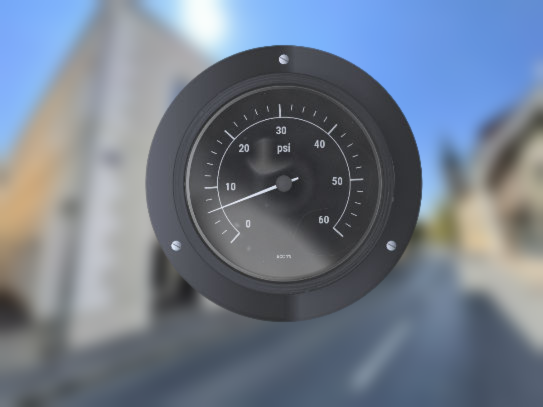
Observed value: 6
